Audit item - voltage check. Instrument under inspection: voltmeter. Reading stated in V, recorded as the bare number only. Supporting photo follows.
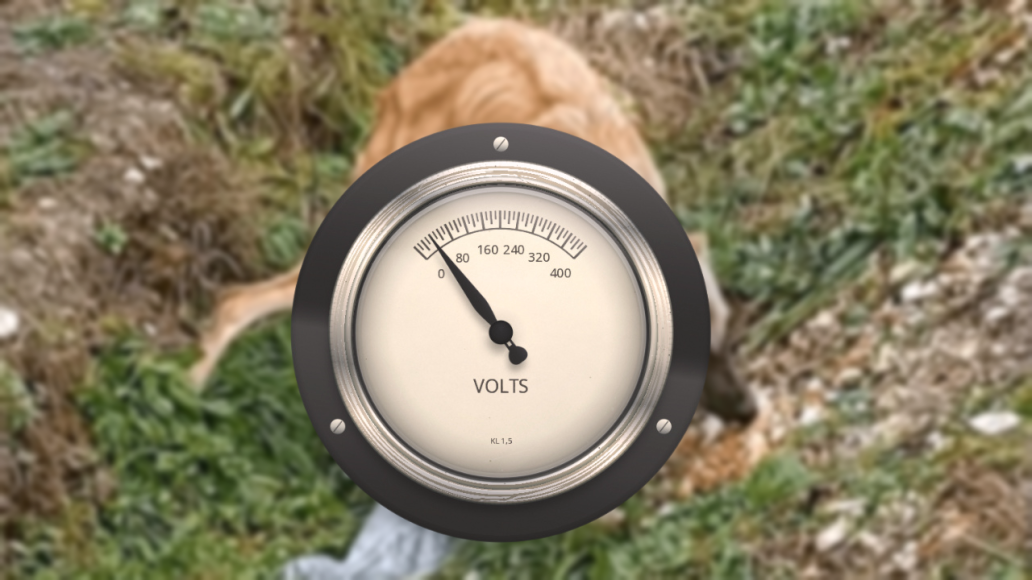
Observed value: 40
